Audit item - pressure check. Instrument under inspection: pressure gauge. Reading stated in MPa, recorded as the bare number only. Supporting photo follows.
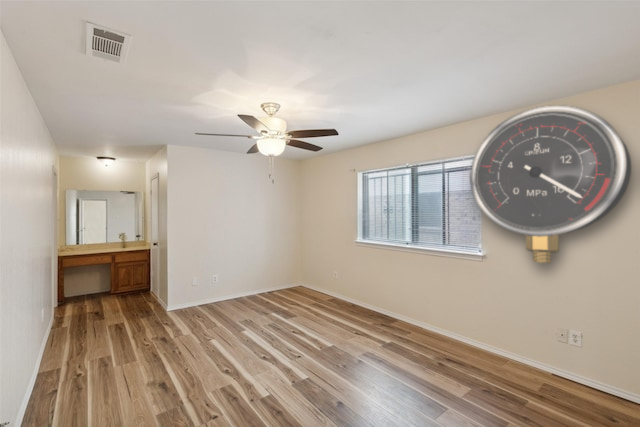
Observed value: 15.5
